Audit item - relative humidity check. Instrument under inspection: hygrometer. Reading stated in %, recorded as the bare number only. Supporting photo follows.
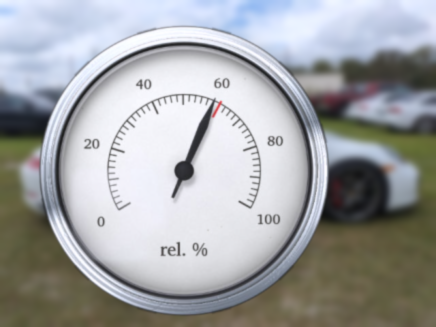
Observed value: 60
